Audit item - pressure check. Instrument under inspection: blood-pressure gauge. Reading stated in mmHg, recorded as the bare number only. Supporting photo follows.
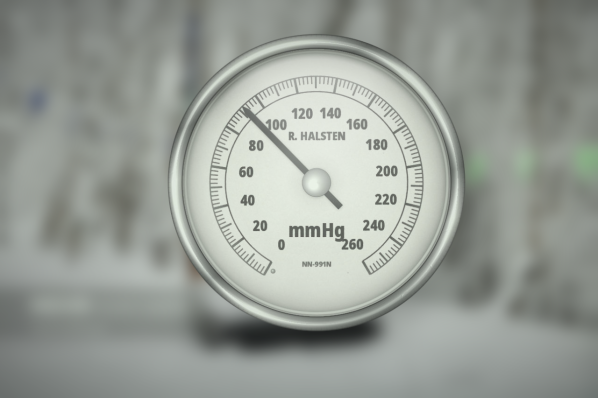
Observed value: 92
